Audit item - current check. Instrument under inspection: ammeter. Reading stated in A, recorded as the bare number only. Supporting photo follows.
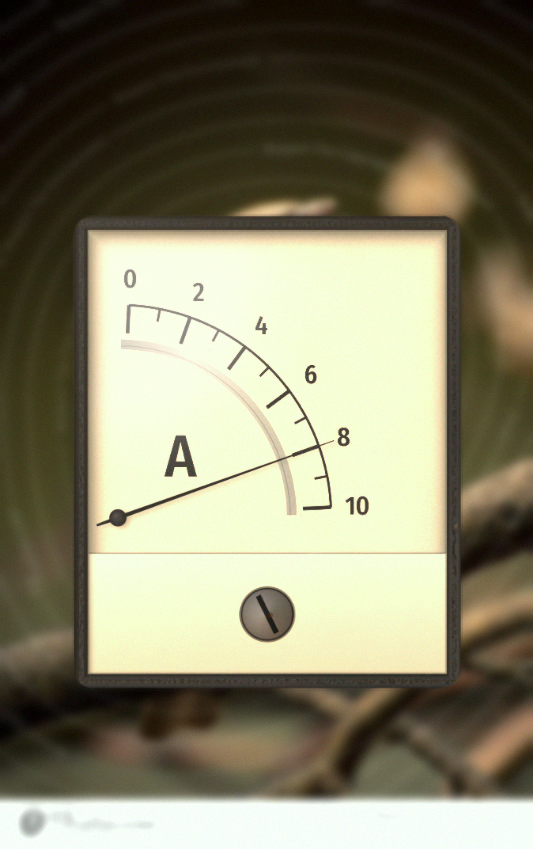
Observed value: 8
